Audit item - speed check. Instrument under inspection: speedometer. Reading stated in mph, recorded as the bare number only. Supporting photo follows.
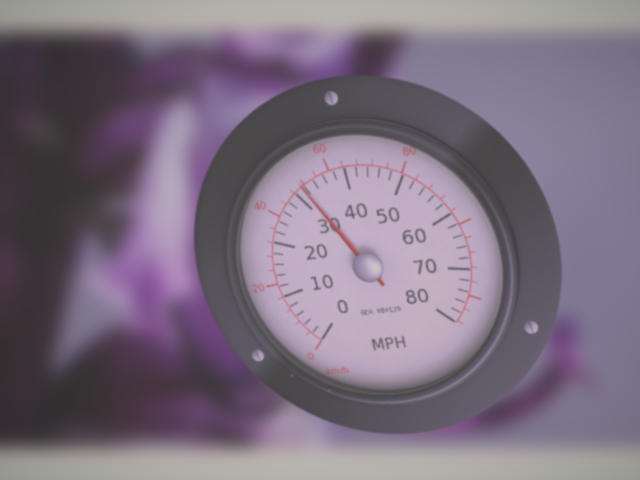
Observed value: 32
